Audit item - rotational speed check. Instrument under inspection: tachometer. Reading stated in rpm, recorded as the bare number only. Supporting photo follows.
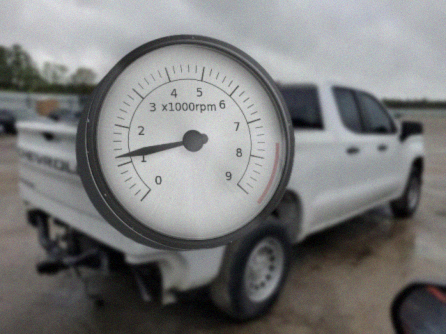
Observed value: 1200
